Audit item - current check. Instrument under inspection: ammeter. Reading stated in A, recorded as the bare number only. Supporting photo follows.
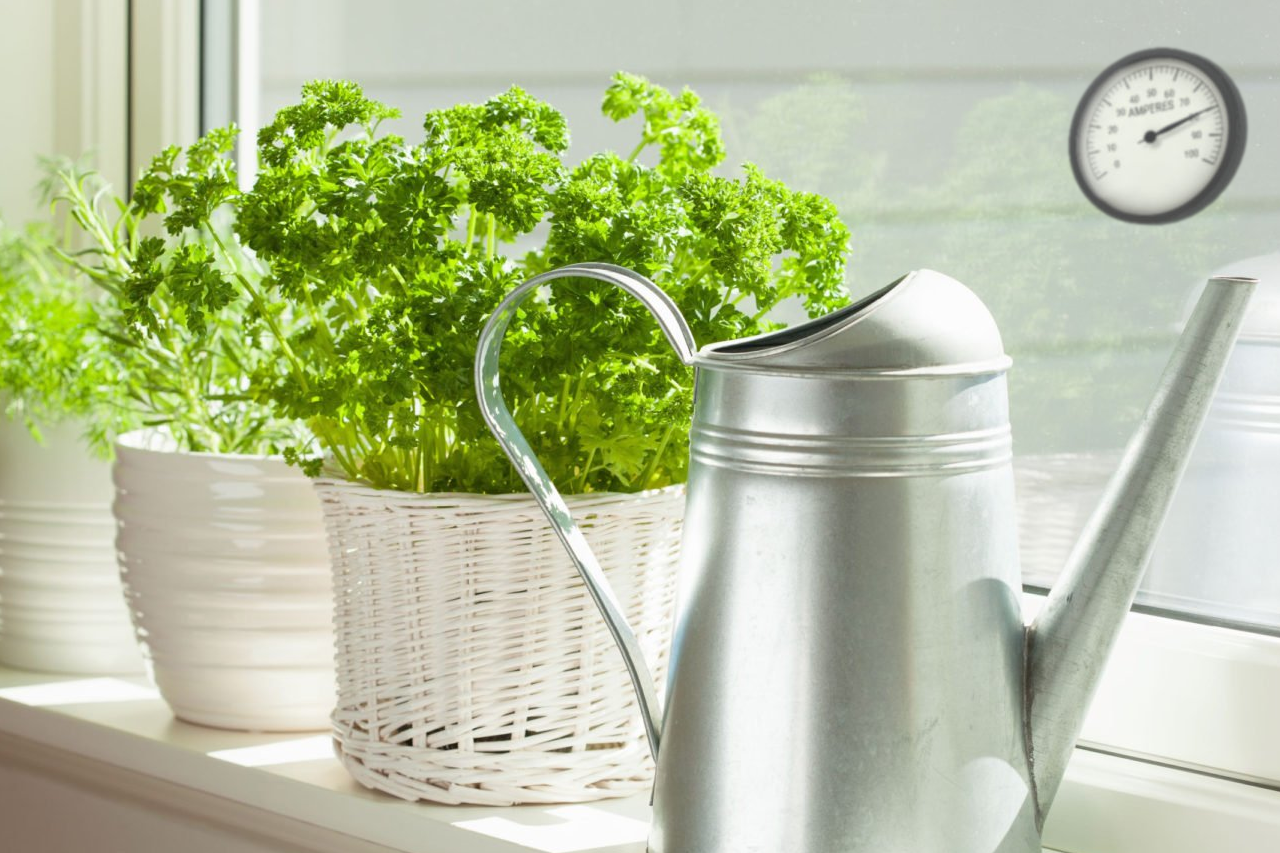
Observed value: 80
